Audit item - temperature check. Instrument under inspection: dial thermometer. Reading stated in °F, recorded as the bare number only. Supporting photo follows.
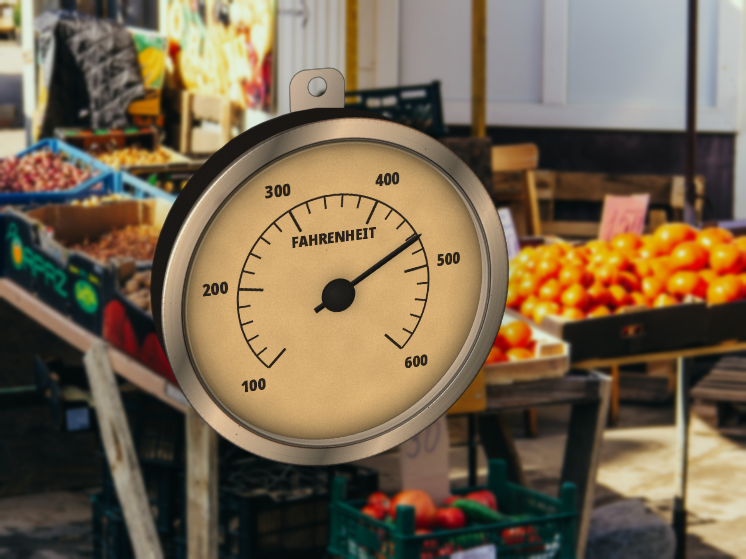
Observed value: 460
